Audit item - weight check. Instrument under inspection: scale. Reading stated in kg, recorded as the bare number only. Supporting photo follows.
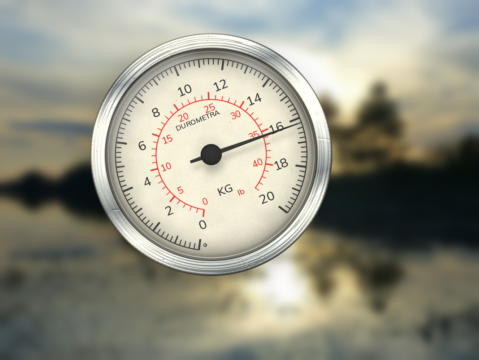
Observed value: 16.2
